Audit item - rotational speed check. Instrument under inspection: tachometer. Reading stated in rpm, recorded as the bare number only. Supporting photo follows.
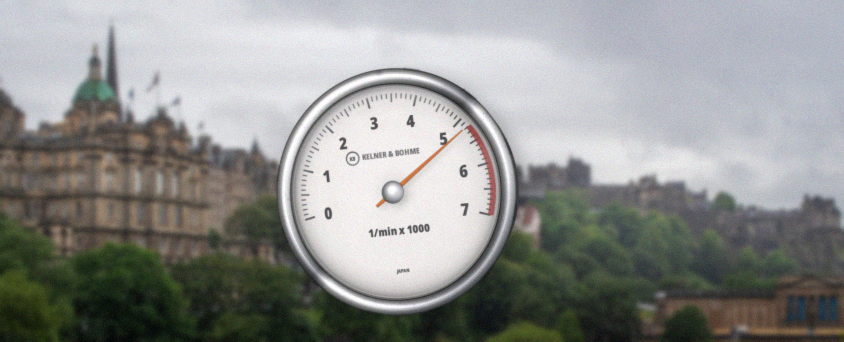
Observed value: 5200
